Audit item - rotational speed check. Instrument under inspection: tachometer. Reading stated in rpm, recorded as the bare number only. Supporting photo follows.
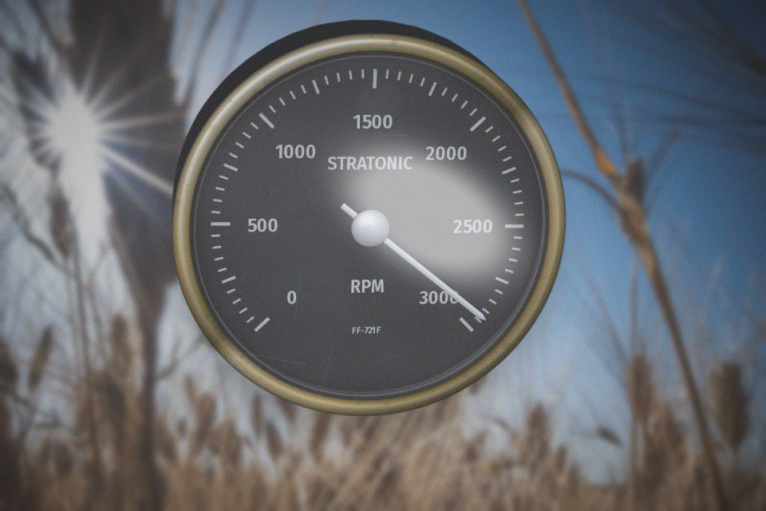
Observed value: 2925
